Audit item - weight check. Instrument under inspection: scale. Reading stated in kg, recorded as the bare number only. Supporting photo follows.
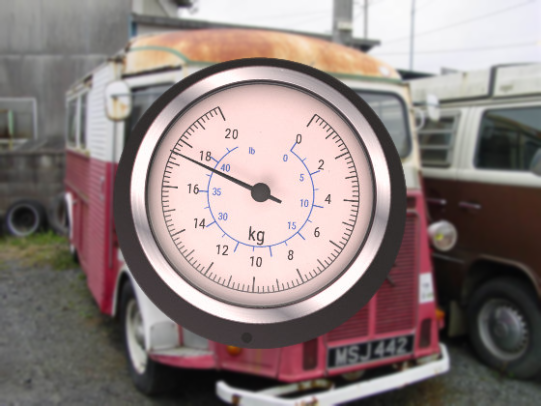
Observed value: 17.4
